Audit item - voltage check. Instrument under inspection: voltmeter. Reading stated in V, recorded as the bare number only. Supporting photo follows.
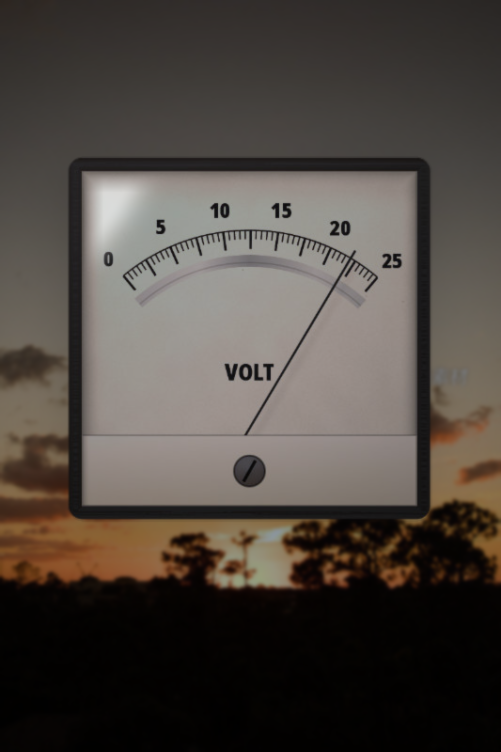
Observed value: 22
